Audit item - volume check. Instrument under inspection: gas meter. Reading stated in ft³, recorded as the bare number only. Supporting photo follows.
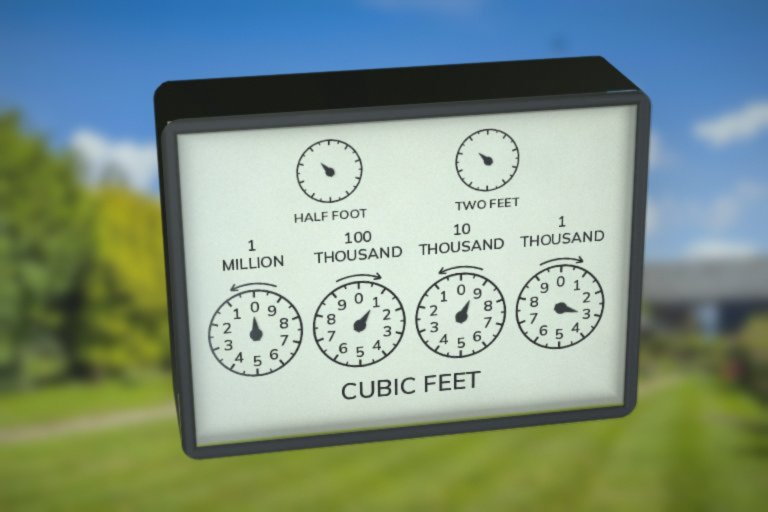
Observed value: 9300
